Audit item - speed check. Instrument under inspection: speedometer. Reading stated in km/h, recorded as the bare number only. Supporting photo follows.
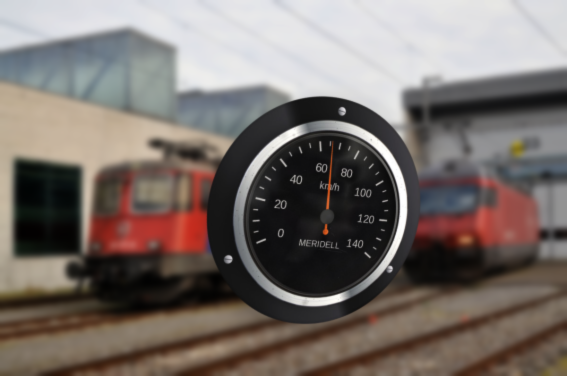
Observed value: 65
